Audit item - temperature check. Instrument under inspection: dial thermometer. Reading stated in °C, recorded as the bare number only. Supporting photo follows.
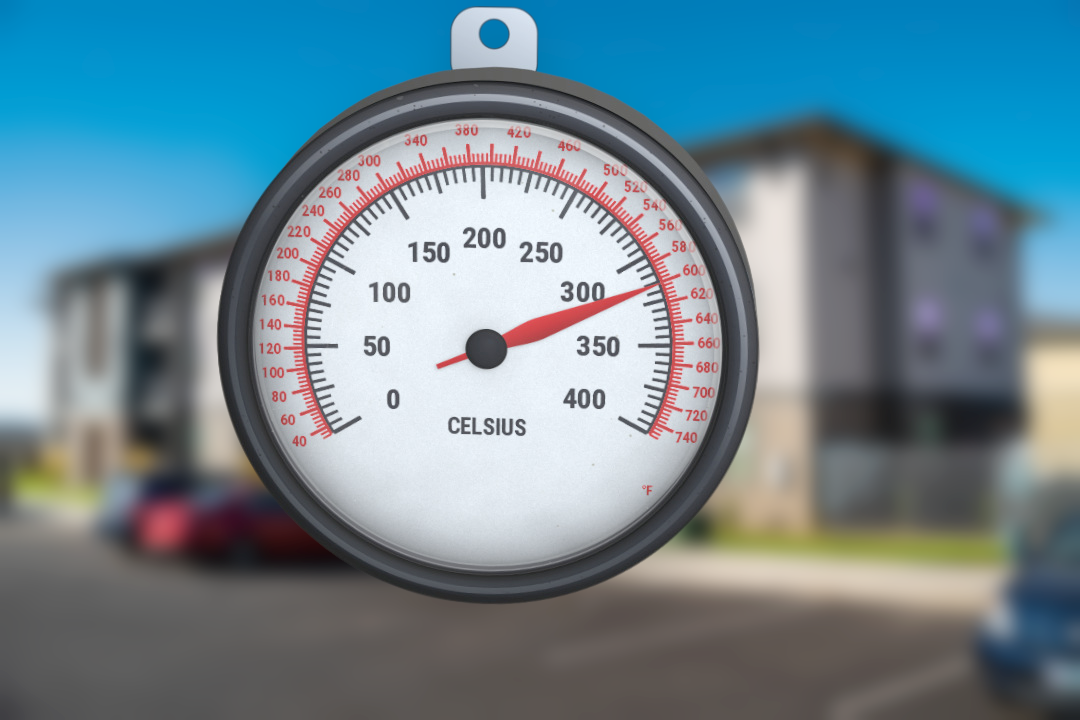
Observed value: 315
